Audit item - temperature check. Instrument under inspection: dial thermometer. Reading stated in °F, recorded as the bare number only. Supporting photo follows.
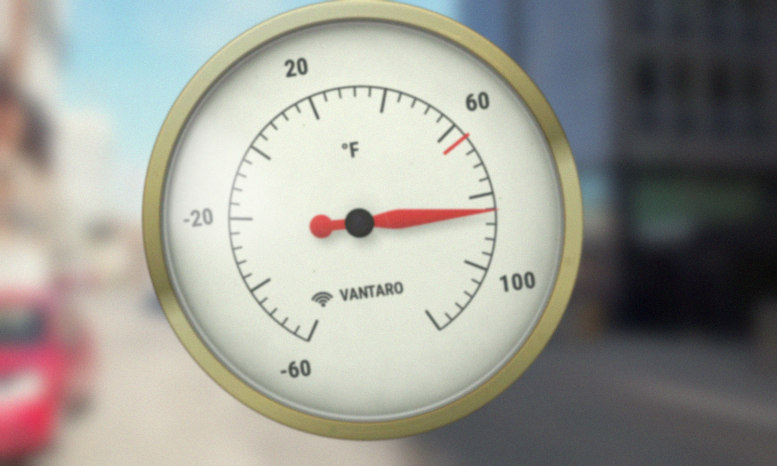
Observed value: 84
